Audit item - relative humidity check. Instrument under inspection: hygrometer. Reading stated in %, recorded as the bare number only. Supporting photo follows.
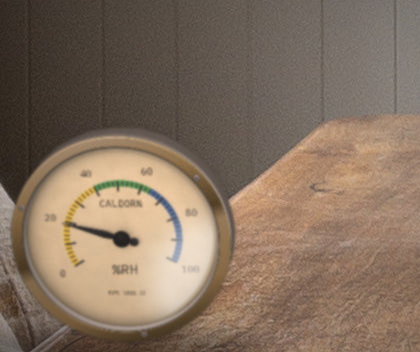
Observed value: 20
